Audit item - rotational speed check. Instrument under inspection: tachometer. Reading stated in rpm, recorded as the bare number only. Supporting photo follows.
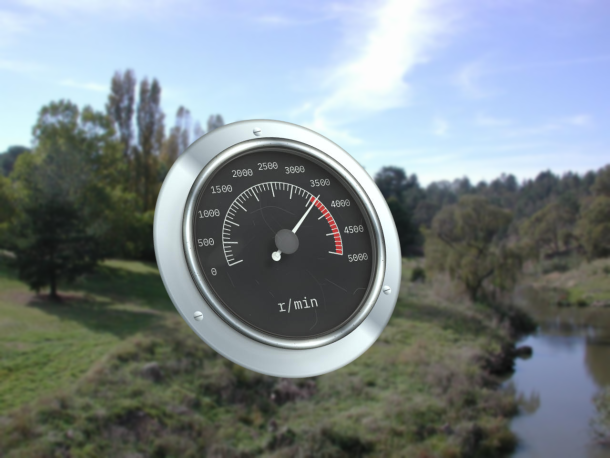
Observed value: 3600
